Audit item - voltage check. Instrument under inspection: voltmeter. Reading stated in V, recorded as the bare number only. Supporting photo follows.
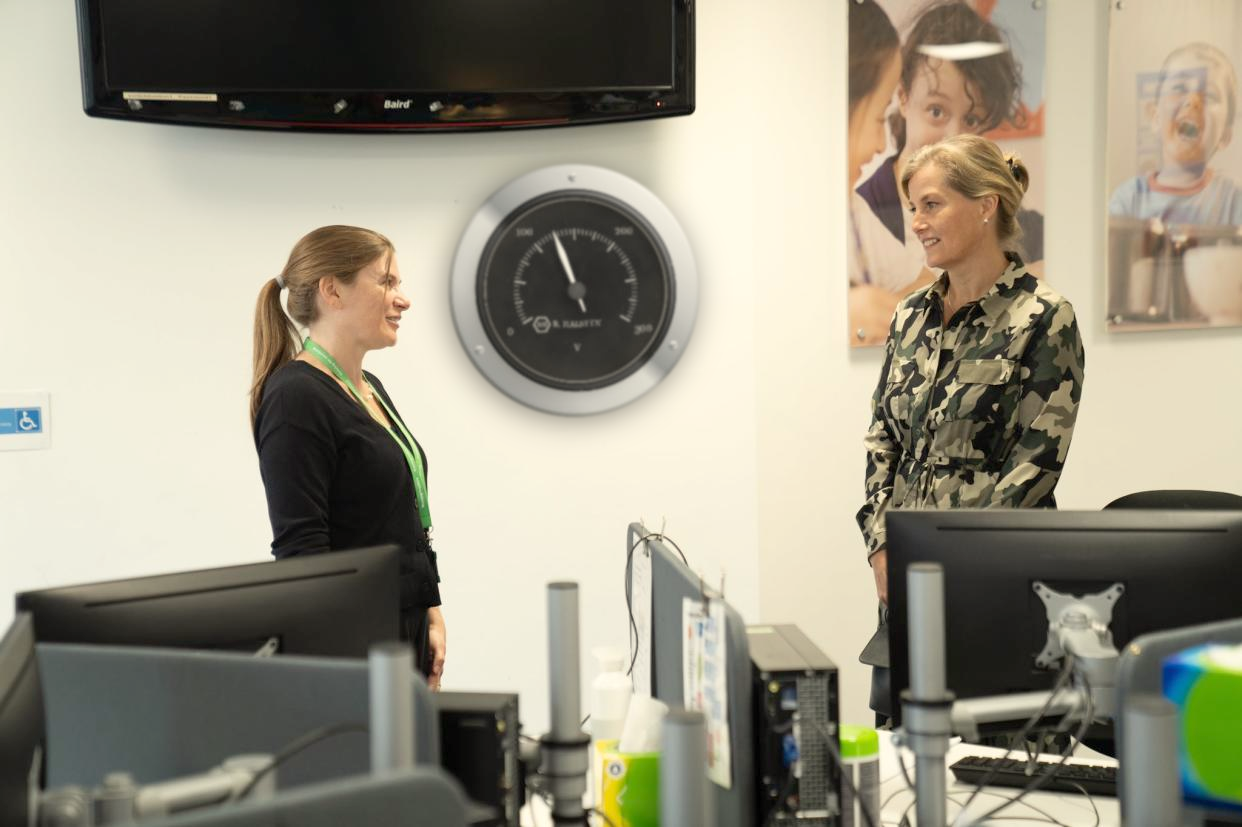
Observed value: 125
